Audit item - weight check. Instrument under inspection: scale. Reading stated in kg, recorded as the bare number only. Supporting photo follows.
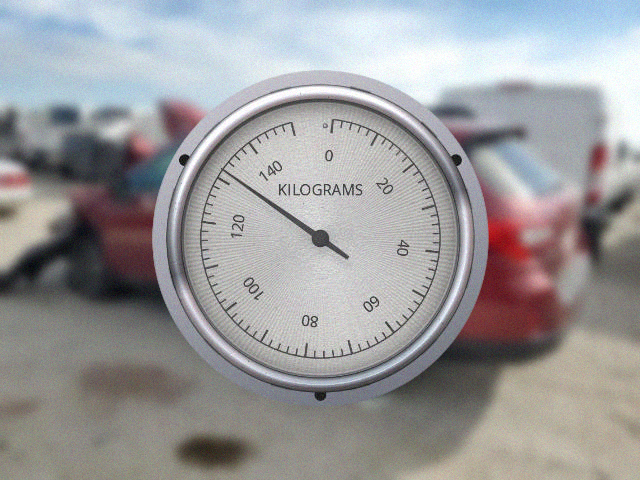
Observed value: 132
